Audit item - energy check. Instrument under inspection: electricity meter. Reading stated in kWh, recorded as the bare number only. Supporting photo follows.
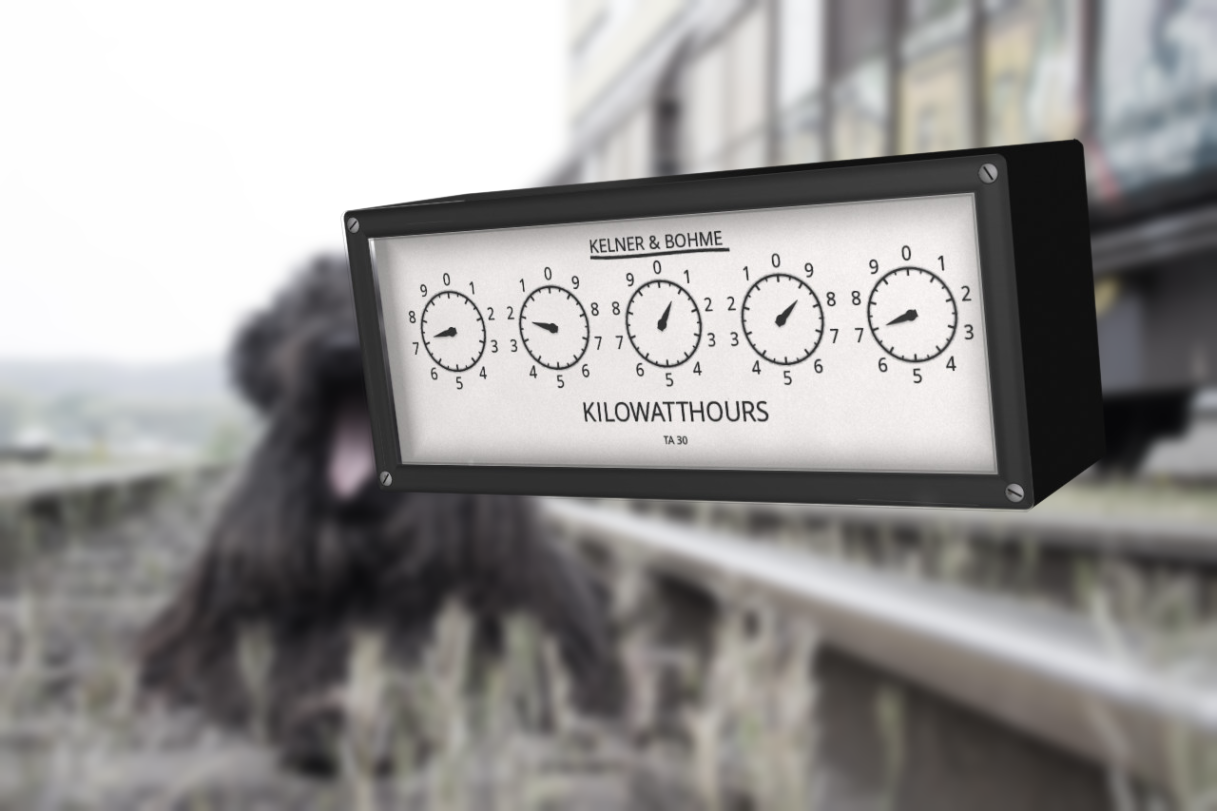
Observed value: 72087
